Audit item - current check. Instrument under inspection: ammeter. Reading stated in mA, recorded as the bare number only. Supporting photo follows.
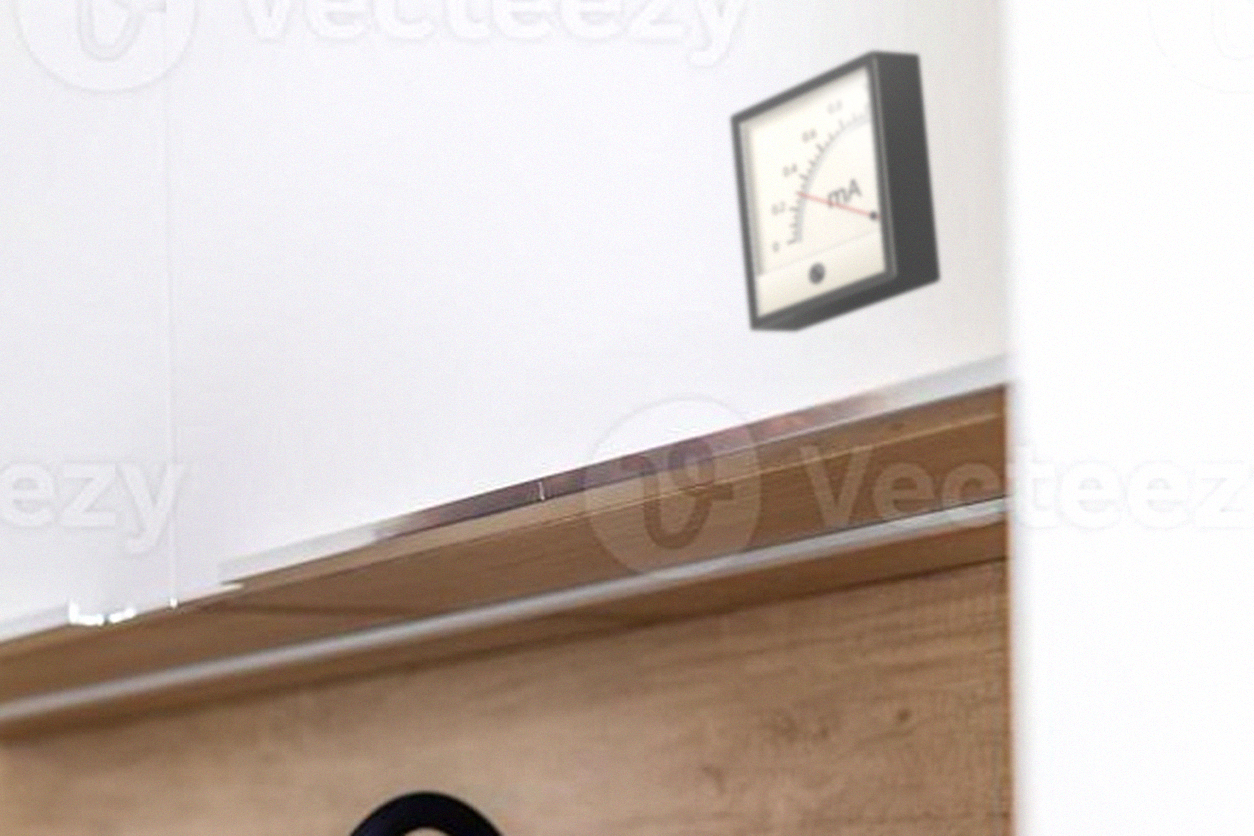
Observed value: 0.3
